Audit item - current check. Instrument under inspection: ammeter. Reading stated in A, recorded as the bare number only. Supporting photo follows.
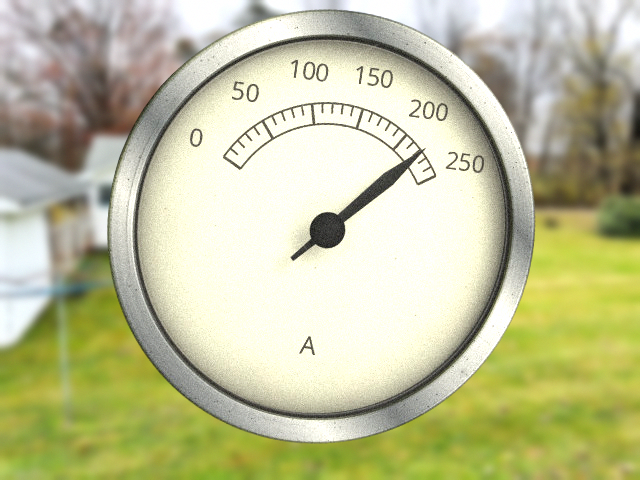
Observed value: 220
